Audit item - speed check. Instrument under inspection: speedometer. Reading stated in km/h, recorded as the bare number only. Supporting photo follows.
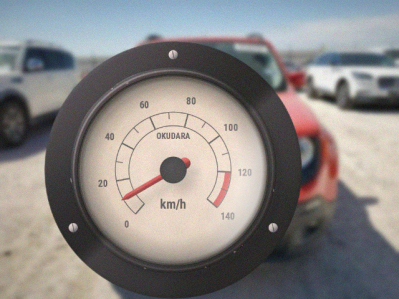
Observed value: 10
